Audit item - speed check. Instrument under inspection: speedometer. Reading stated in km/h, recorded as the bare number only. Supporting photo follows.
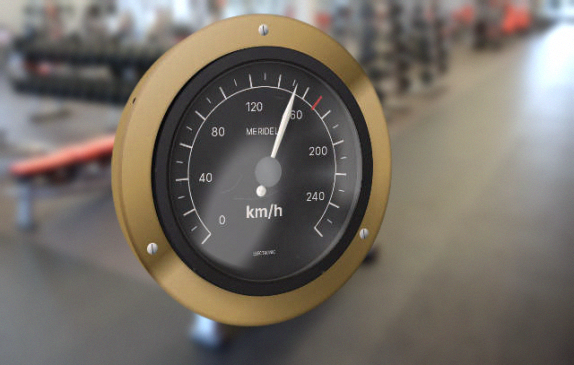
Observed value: 150
